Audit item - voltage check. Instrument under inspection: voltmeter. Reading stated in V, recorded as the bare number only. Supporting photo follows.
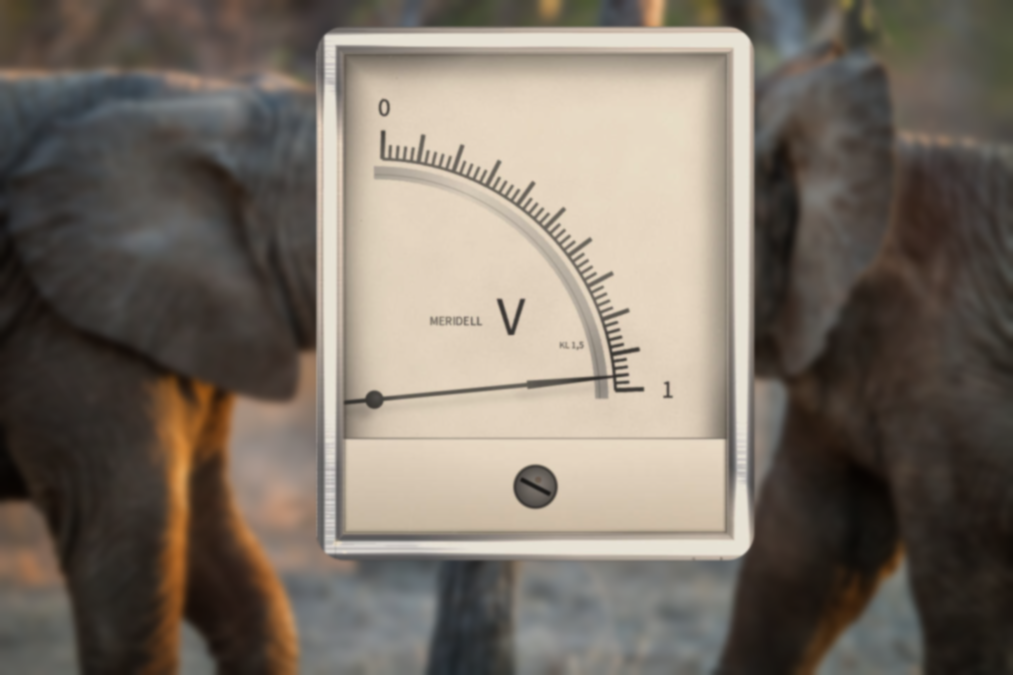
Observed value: 0.96
